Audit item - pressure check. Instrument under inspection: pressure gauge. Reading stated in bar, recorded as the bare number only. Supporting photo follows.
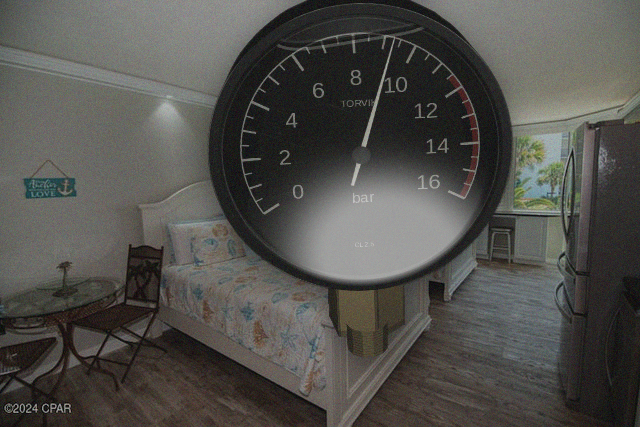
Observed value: 9.25
